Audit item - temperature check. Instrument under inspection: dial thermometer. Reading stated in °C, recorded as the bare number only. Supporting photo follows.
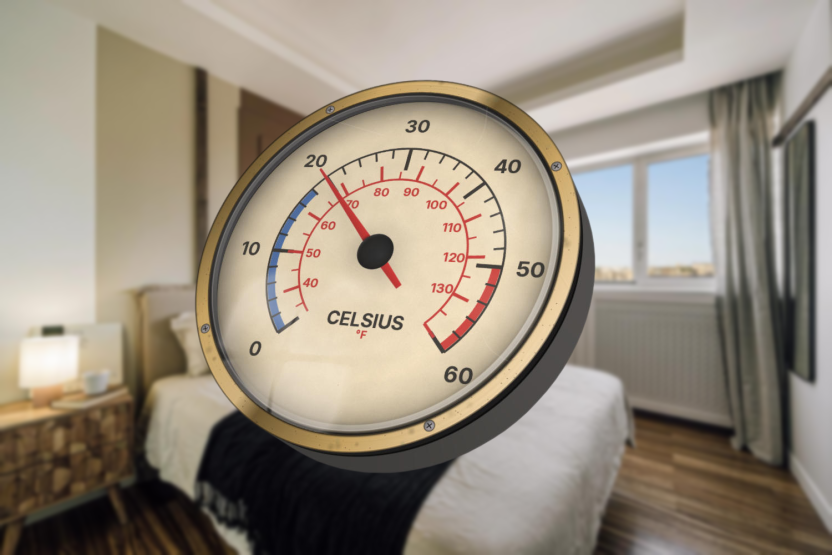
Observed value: 20
